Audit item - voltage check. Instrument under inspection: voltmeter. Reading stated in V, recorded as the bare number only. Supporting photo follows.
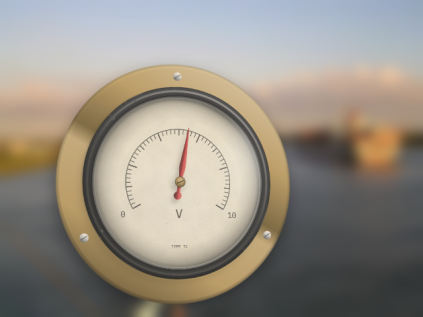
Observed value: 5.4
